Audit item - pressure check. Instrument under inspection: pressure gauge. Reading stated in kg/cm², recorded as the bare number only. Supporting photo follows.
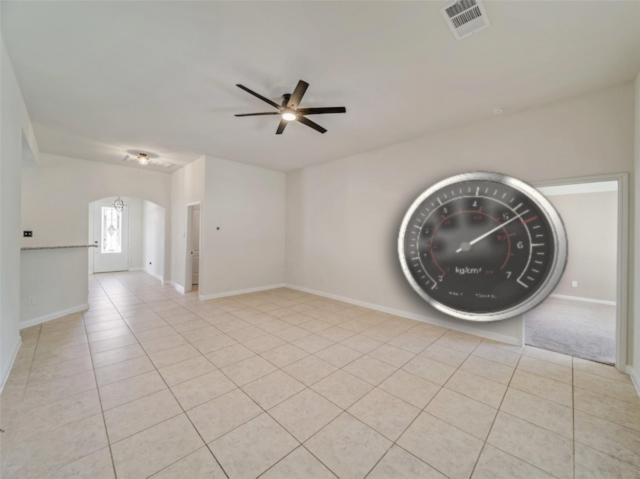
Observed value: 5.2
